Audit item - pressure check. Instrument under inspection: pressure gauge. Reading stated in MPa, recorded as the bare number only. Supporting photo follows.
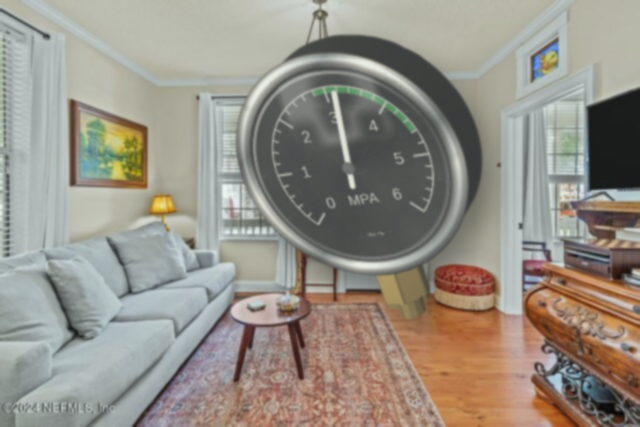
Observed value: 3.2
